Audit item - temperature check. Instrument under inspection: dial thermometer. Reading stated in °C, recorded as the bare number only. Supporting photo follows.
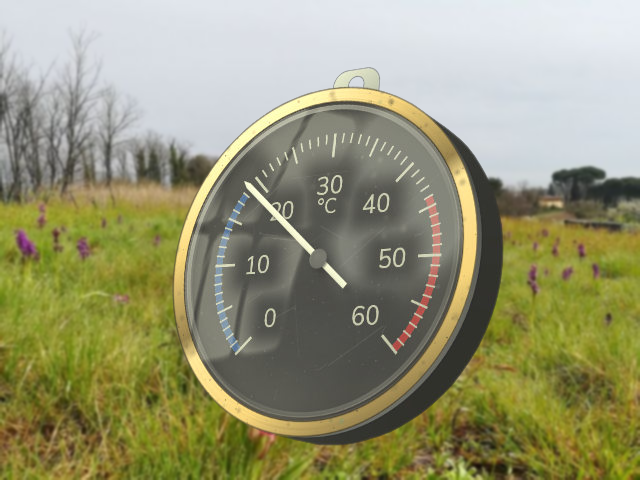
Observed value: 19
